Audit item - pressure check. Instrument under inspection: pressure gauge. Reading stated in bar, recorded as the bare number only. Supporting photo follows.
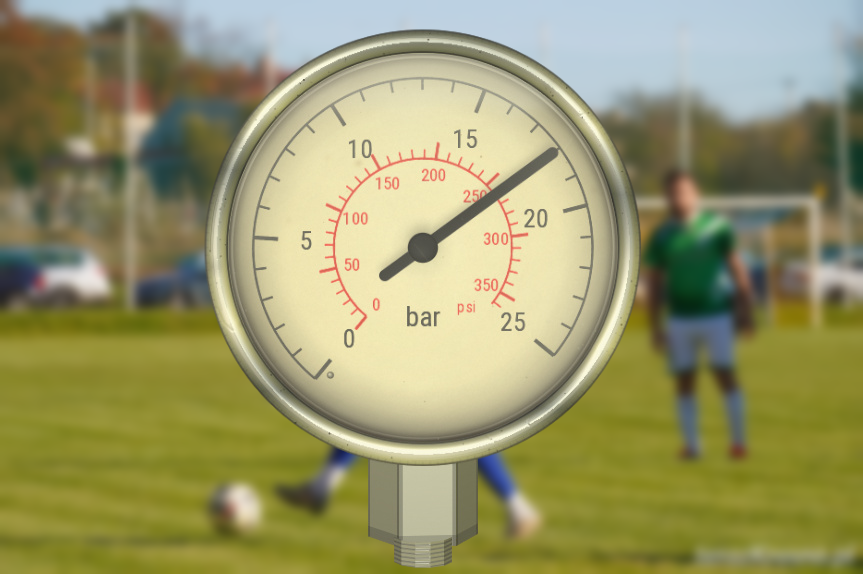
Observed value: 18
